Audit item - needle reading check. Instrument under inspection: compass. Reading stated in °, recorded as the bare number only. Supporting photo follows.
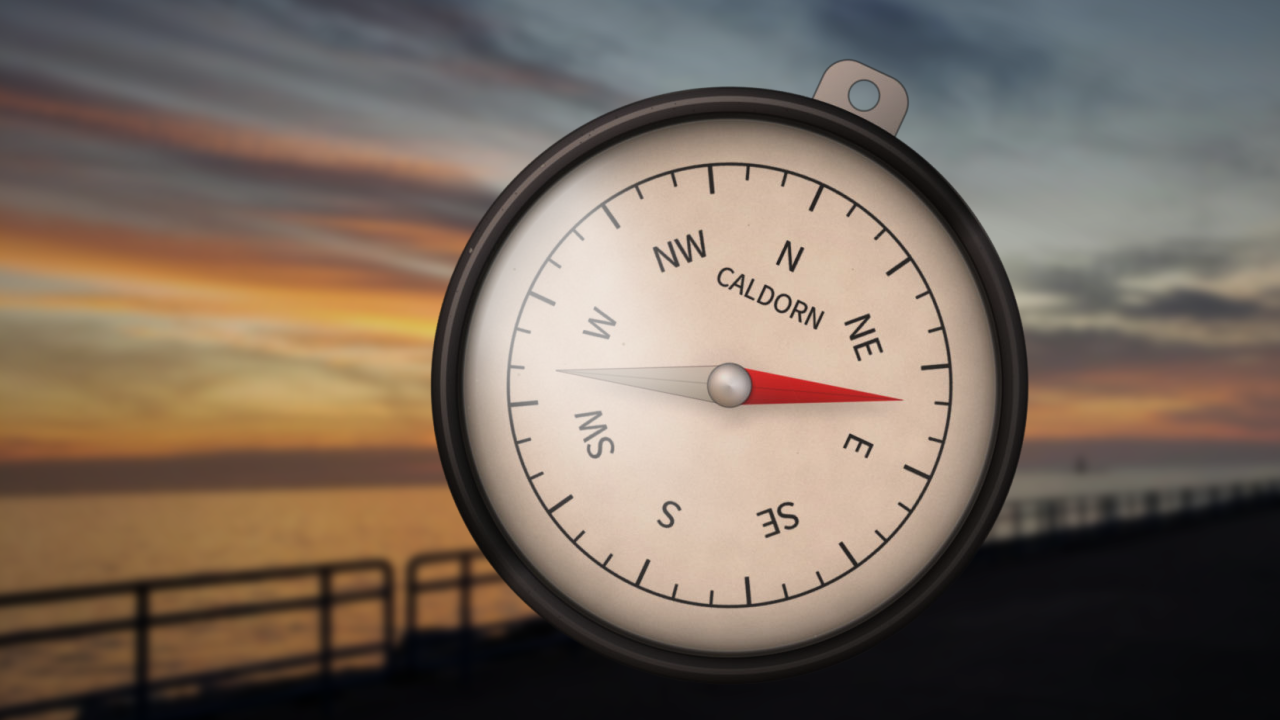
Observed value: 70
